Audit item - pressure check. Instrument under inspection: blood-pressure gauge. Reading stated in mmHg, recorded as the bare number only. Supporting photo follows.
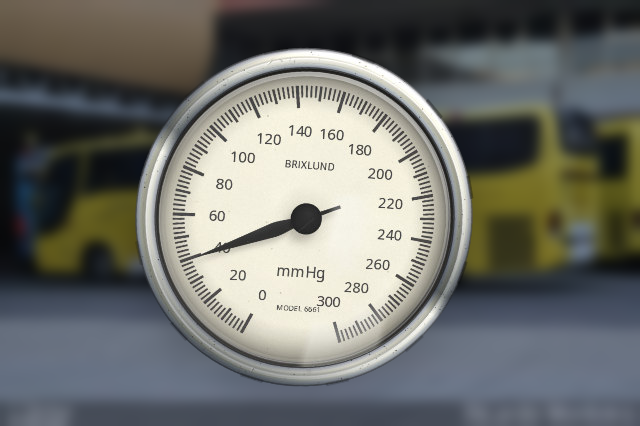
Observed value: 40
